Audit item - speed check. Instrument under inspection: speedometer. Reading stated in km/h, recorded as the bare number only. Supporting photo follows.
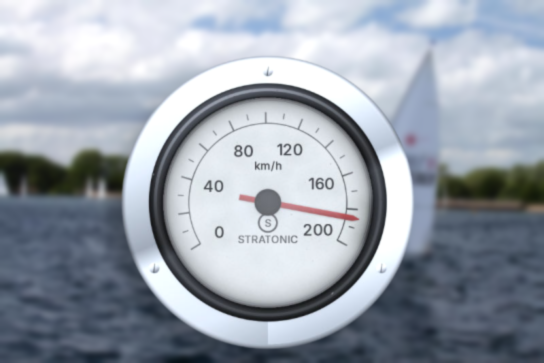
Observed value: 185
